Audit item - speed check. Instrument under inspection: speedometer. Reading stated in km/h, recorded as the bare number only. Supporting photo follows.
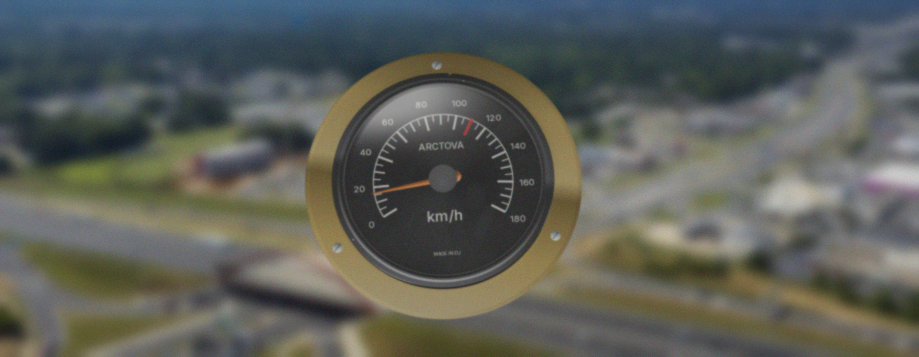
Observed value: 15
